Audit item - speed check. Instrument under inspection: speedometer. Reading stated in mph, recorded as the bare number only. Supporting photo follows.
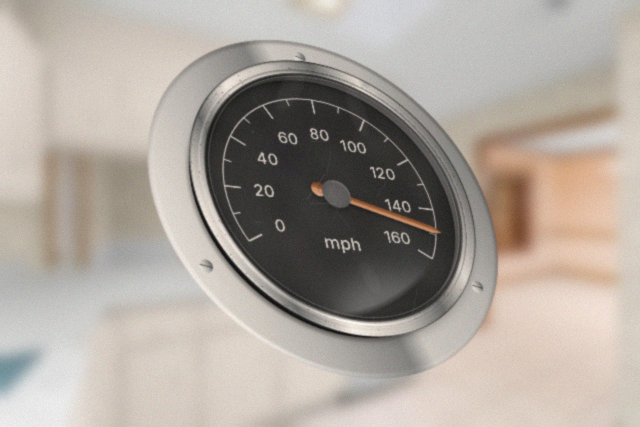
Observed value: 150
